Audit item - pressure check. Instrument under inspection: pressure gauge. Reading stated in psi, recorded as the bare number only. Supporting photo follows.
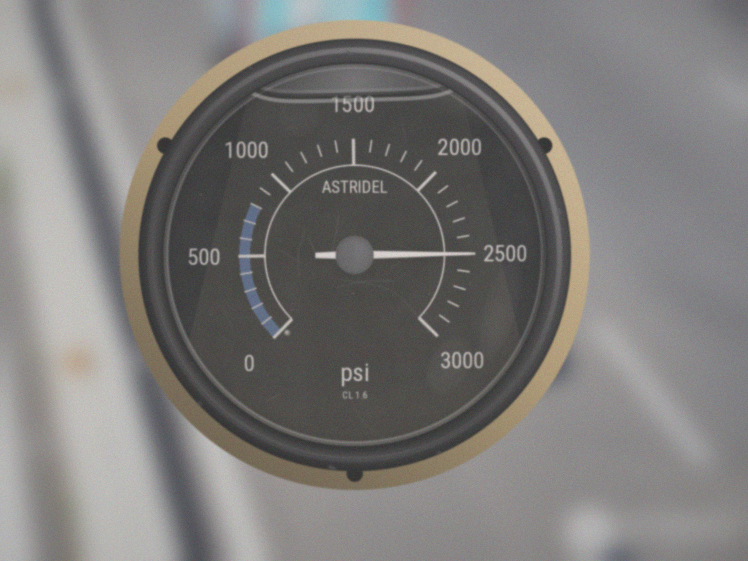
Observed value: 2500
